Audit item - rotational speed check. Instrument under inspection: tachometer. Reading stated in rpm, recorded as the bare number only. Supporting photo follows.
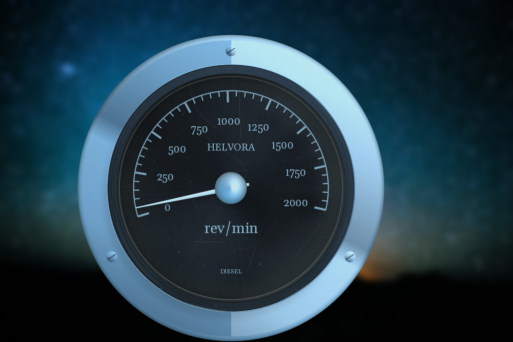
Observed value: 50
